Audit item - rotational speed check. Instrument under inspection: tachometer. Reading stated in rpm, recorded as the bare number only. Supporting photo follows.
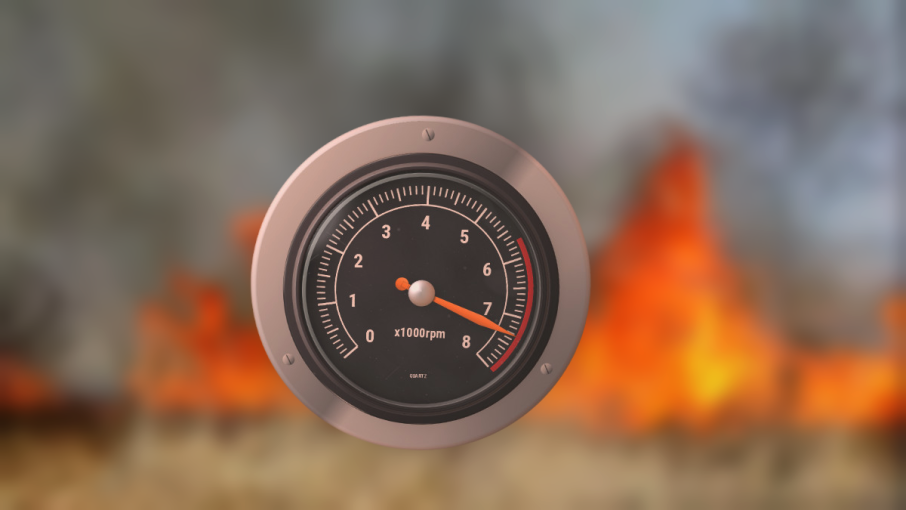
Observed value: 7300
